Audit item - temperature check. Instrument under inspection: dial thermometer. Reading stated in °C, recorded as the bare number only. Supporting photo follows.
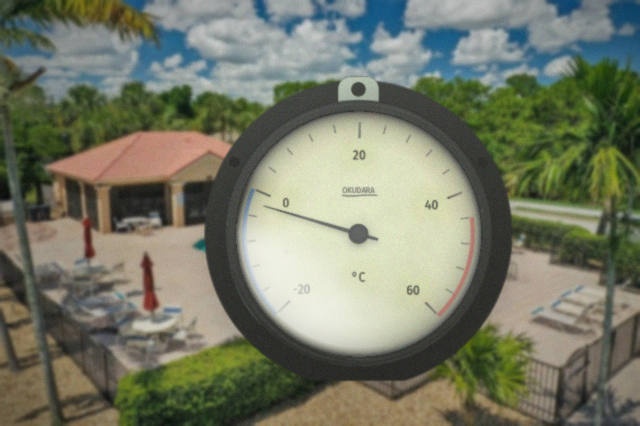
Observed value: -2
